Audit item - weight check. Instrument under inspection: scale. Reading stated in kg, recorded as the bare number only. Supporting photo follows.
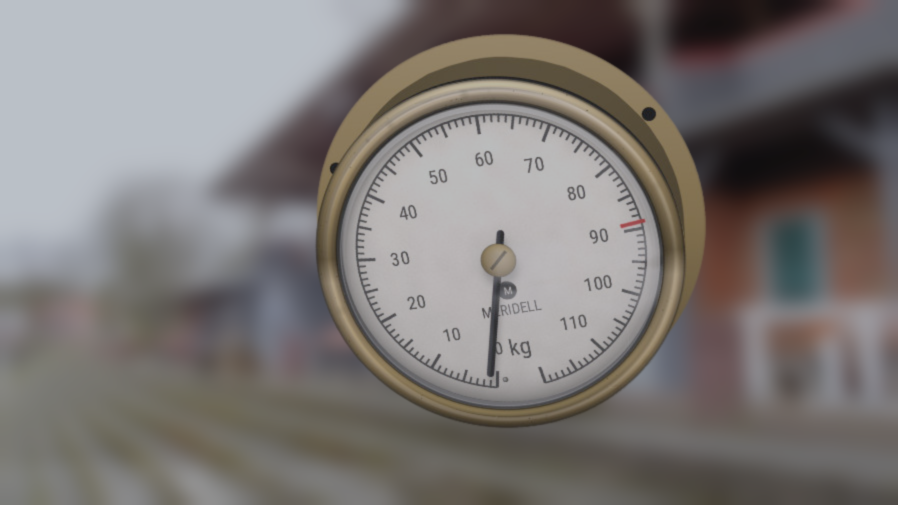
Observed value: 1
